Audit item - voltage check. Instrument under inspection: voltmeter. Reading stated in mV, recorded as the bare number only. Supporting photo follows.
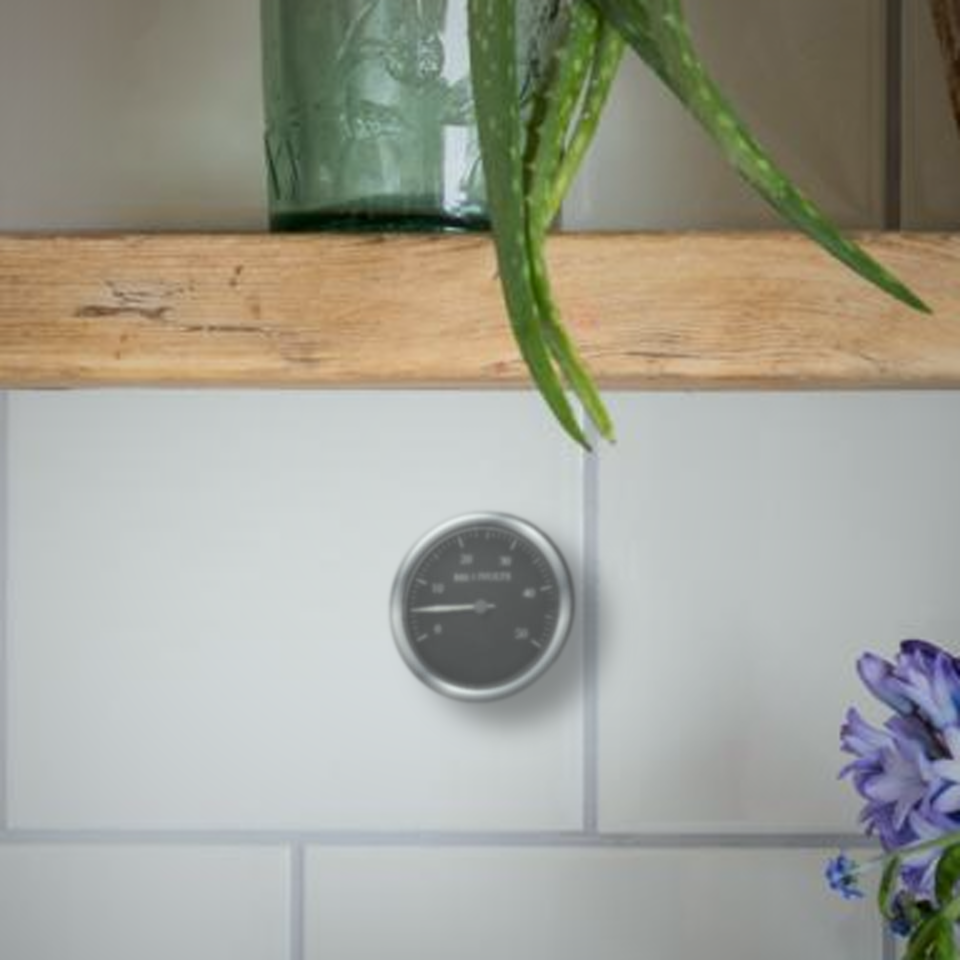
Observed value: 5
